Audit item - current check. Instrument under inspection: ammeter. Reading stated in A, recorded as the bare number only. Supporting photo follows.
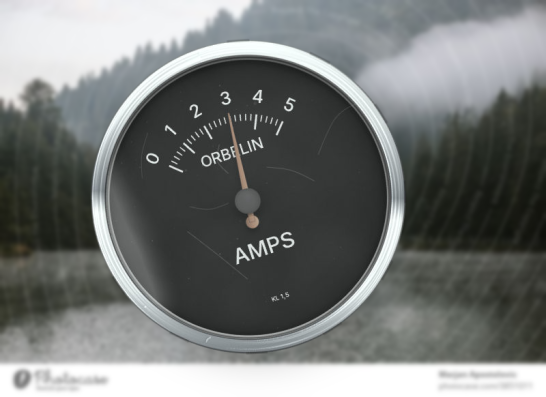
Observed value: 3
